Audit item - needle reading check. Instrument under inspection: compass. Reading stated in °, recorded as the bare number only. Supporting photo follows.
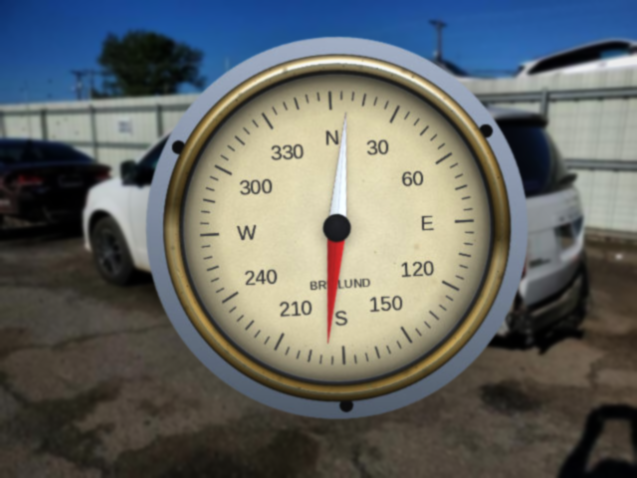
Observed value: 187.5
